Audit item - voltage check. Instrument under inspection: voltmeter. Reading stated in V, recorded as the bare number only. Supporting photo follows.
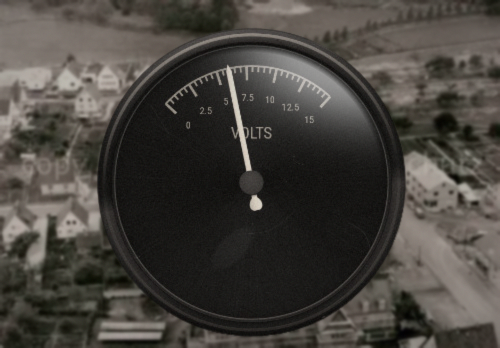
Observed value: 6
